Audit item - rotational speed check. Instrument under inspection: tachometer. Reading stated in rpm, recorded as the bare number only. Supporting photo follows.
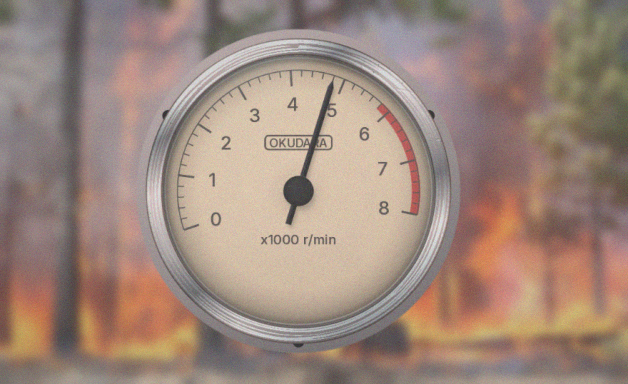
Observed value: 4800
